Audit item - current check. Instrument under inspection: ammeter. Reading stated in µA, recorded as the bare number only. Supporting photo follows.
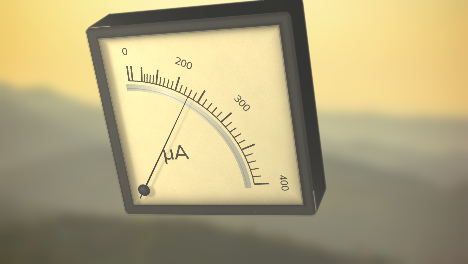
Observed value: 230
